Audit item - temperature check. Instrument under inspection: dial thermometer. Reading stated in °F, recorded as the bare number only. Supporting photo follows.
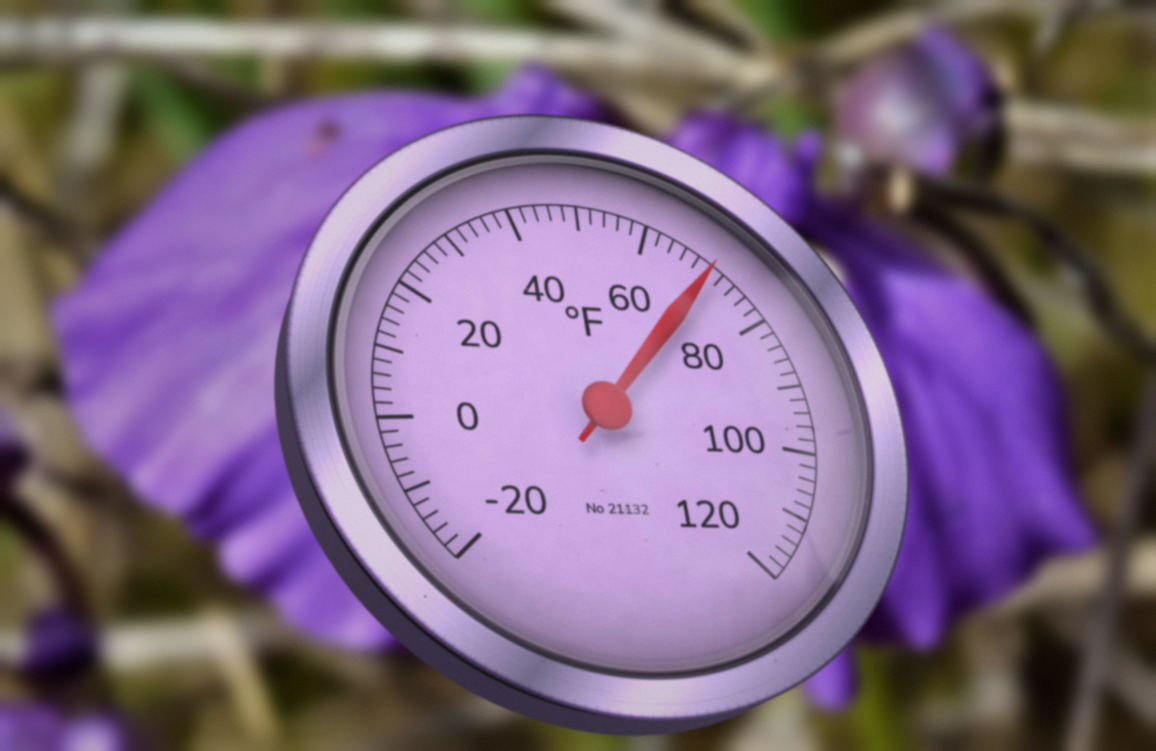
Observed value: 70
